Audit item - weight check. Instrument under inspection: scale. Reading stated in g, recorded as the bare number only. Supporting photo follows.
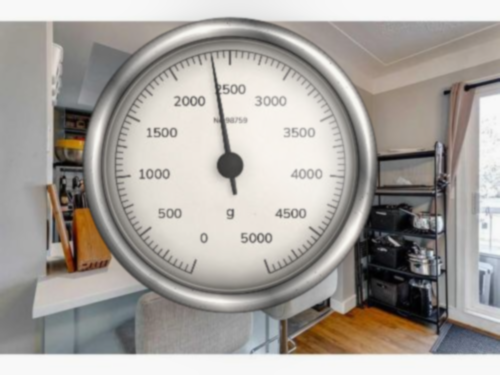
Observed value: 2350
